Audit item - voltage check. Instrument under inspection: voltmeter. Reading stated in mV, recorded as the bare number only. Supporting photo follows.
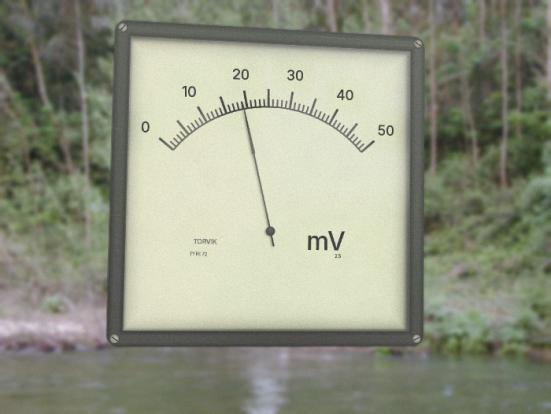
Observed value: 19
